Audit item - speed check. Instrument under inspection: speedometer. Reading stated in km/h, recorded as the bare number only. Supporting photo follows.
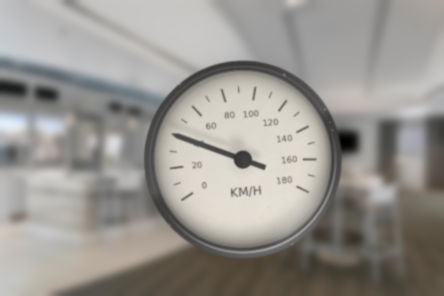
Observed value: 40
